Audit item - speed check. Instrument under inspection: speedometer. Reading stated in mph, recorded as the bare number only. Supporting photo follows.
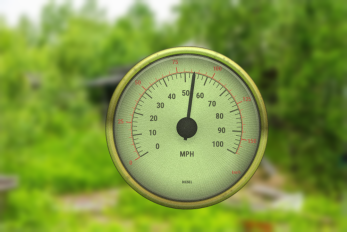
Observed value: 54
